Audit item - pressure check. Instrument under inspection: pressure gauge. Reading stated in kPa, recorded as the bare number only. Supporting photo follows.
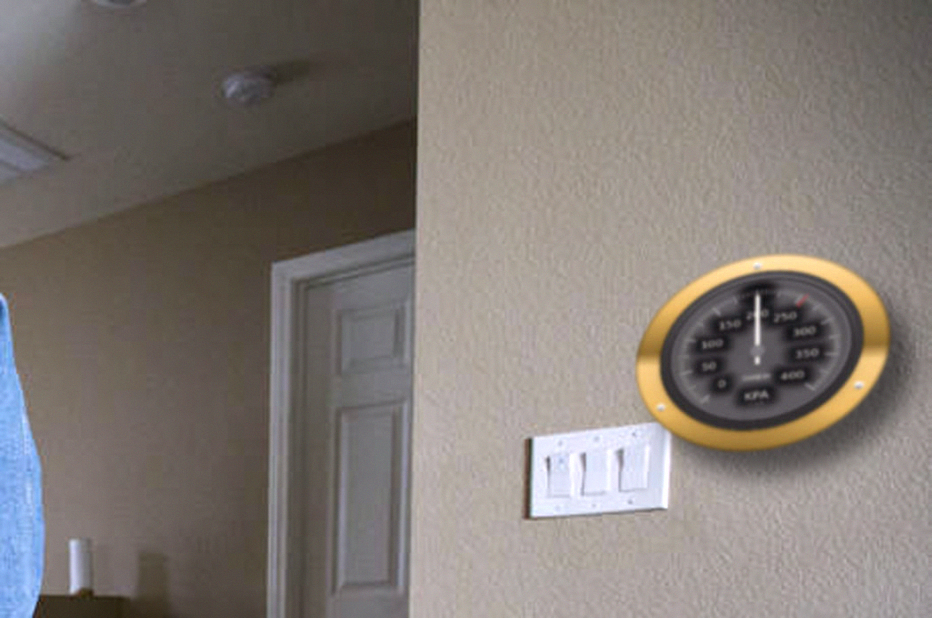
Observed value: 200
